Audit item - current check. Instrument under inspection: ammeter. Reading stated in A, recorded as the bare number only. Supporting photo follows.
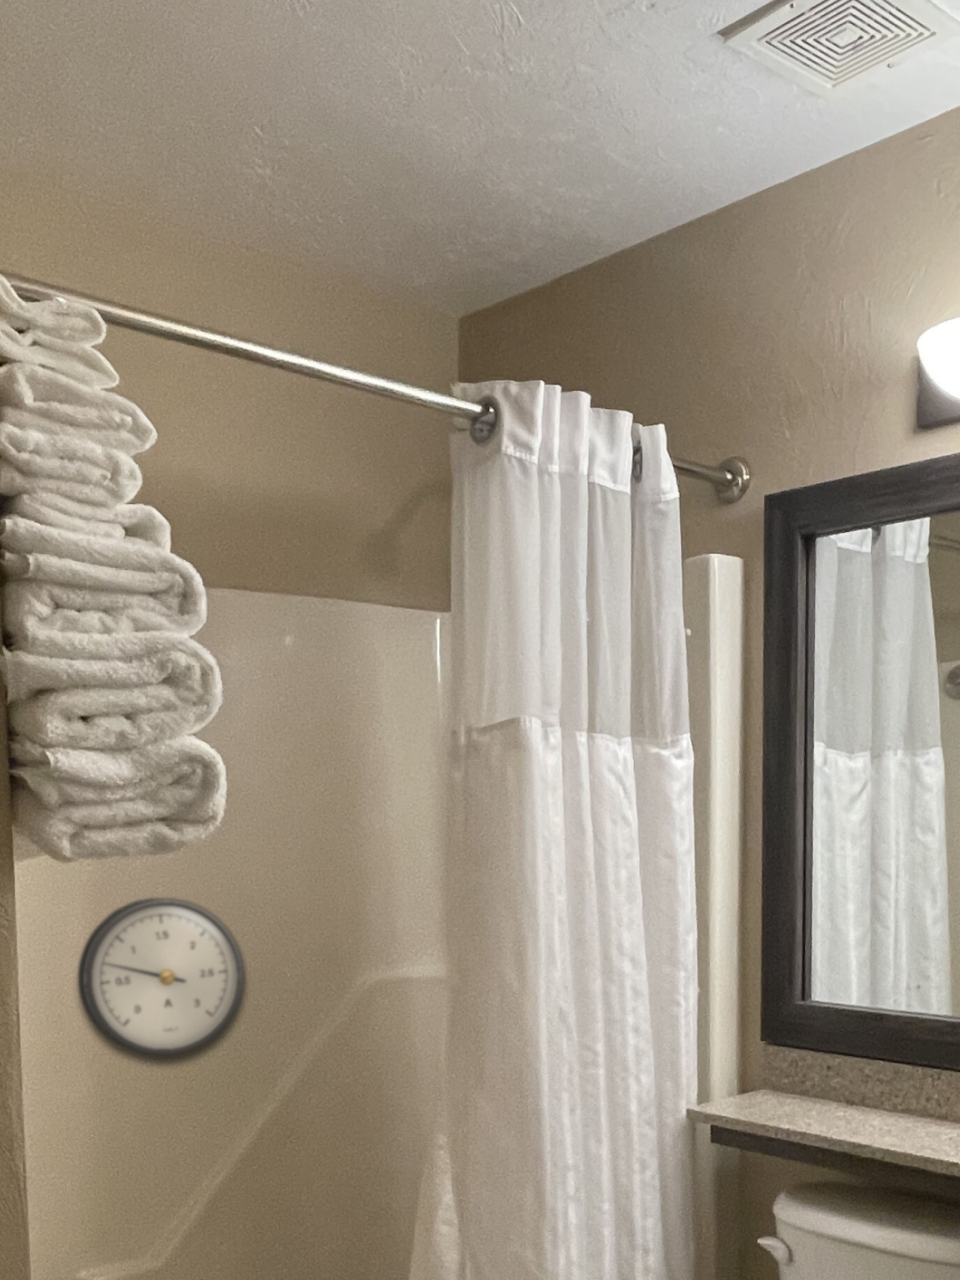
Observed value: 0.7
